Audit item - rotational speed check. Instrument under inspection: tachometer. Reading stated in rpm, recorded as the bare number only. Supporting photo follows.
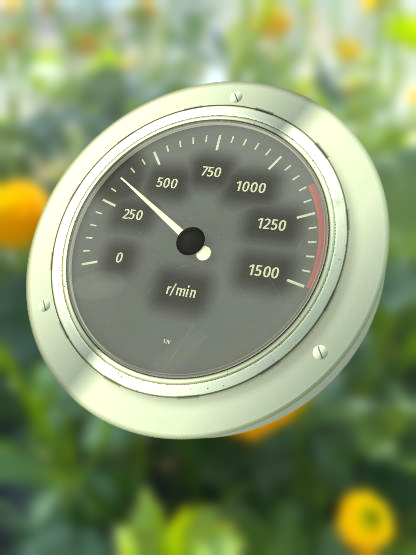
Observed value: 350
